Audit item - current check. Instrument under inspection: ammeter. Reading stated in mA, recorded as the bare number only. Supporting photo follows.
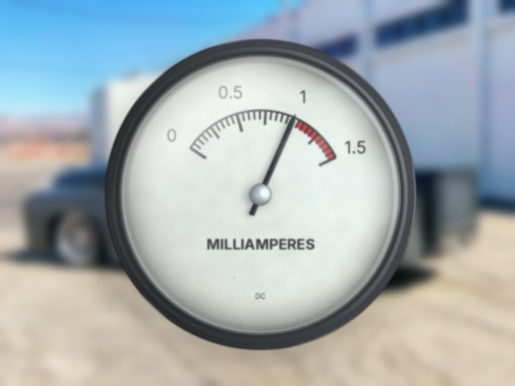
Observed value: 1
